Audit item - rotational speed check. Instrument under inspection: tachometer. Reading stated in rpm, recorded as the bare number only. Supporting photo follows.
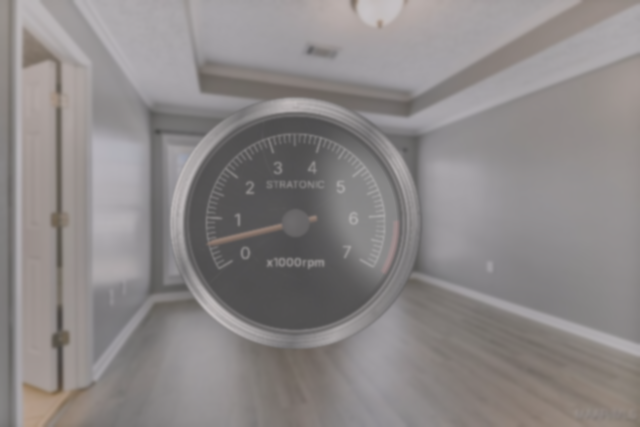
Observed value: 500
